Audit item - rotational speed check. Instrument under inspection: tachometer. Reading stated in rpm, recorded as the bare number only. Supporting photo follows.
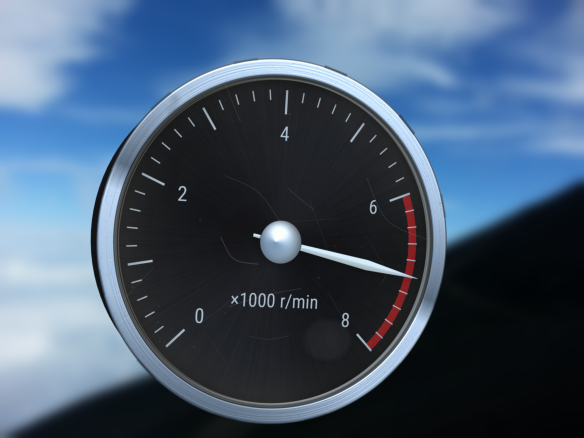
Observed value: 7000
